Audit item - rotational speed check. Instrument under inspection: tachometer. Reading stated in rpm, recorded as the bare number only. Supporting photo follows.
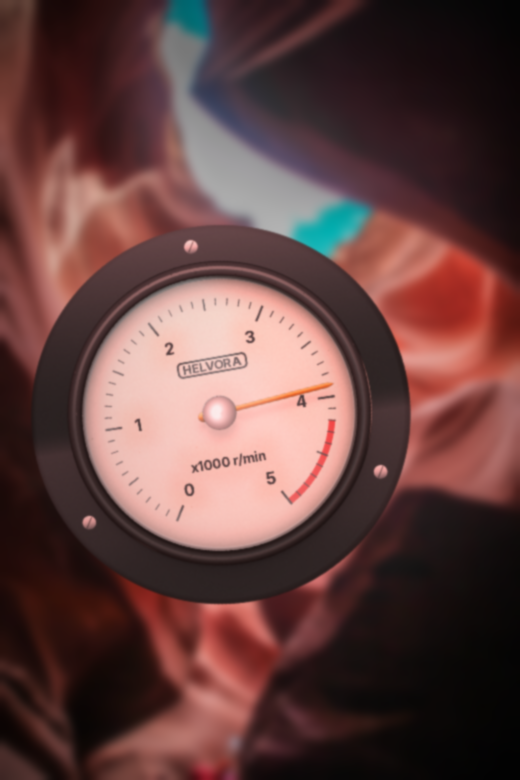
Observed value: 3900
